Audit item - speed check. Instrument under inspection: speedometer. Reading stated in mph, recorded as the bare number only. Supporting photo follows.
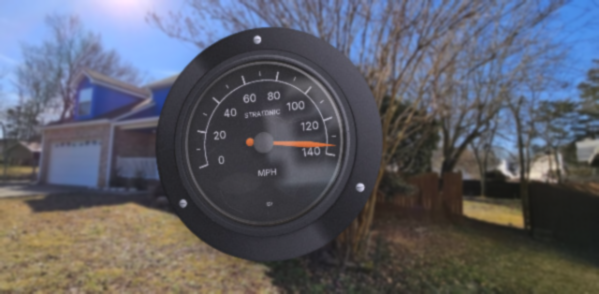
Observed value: 135
